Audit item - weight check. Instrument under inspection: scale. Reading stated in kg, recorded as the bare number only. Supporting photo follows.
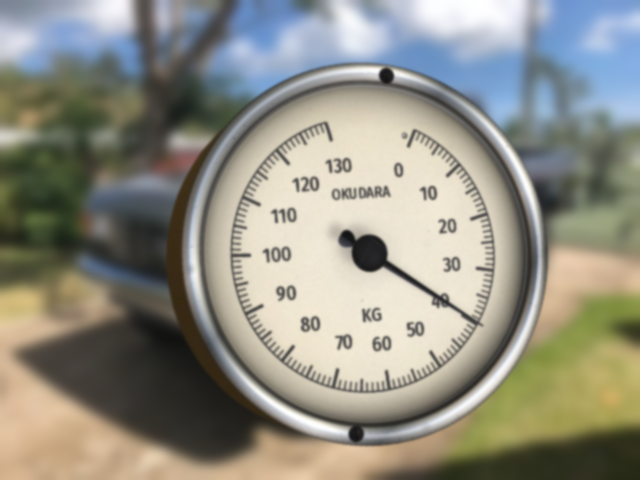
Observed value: 40
